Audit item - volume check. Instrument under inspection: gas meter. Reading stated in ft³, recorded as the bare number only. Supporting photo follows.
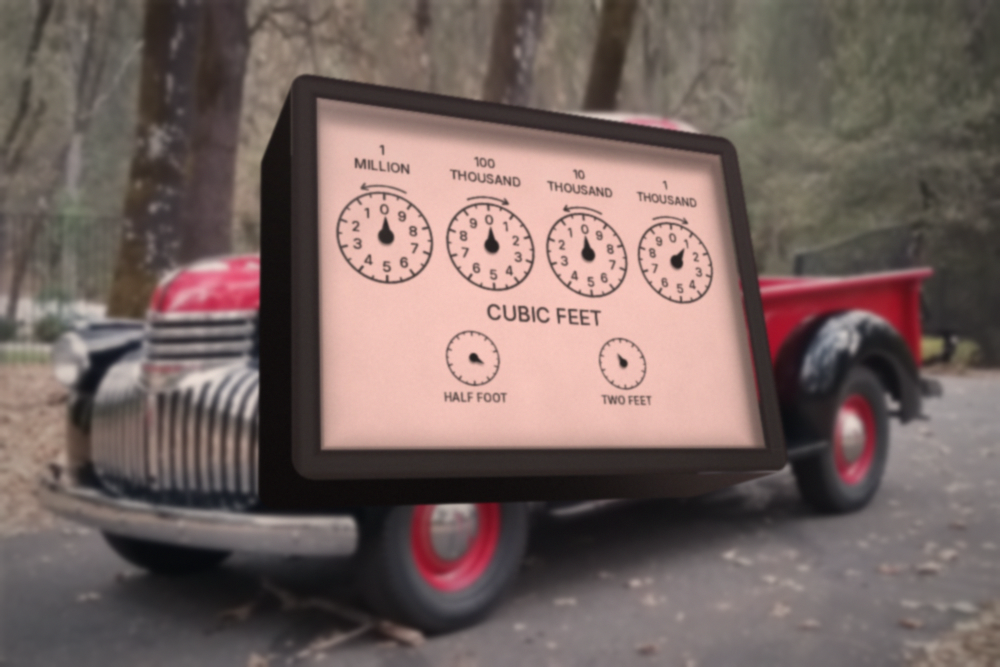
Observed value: 100
